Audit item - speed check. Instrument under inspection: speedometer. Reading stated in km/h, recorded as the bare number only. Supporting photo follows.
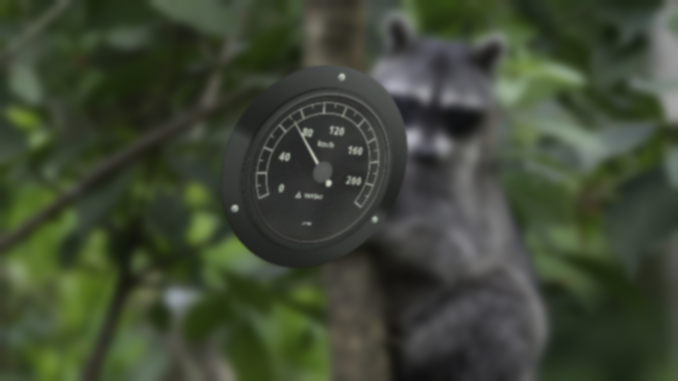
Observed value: 70
